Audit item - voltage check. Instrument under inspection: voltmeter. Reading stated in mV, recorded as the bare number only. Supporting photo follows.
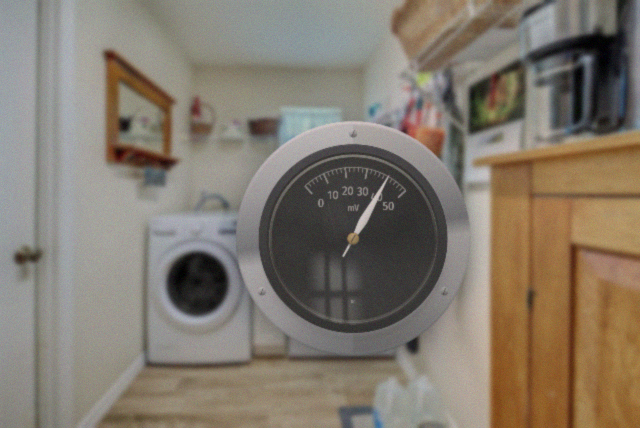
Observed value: 40
